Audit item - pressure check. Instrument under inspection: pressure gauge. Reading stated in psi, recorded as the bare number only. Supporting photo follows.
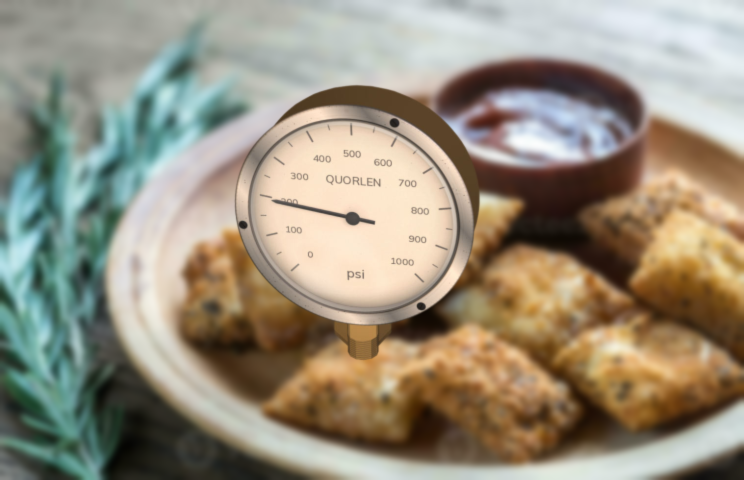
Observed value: 200
